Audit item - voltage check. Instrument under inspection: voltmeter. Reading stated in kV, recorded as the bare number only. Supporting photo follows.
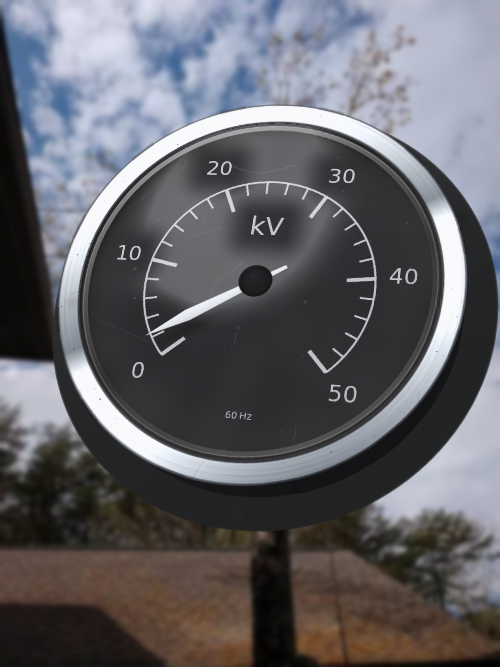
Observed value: 2
